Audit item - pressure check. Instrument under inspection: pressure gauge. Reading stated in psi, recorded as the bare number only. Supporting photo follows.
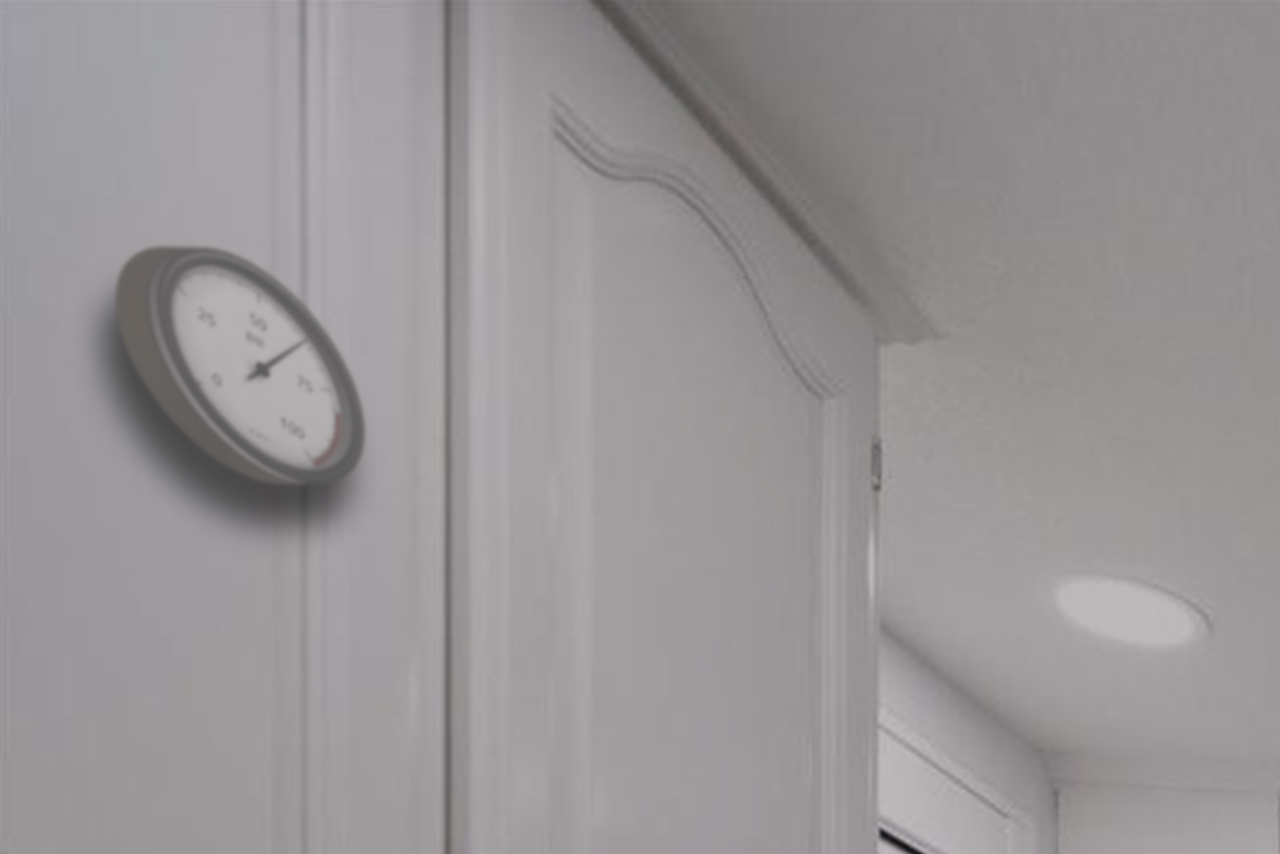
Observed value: 62.5
